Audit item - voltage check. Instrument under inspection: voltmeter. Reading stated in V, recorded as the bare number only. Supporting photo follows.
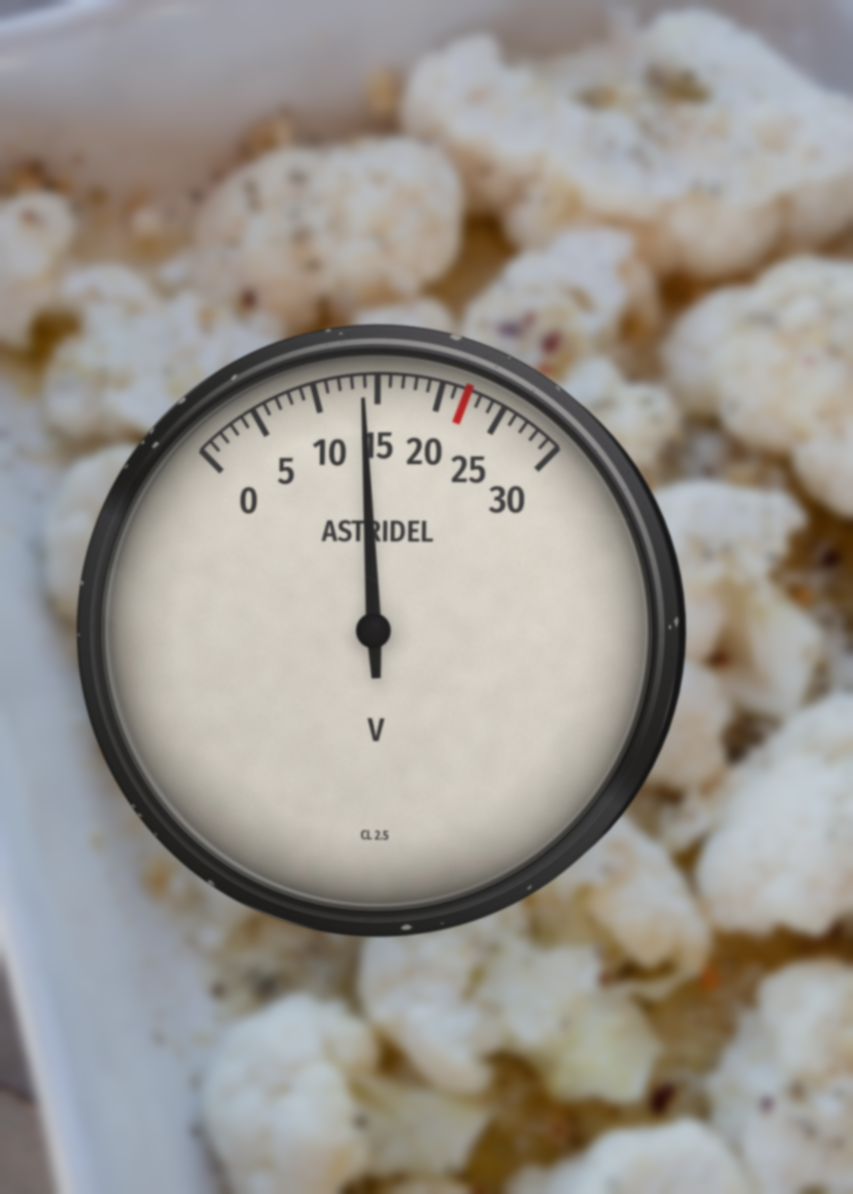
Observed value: 14
